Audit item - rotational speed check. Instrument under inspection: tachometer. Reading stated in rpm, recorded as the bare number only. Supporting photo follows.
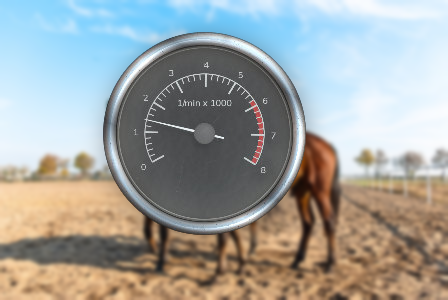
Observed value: 1400
